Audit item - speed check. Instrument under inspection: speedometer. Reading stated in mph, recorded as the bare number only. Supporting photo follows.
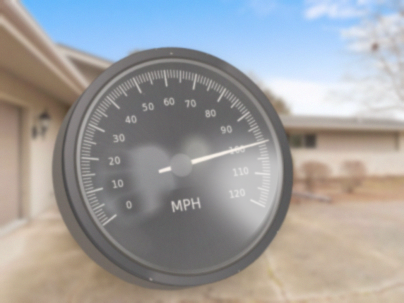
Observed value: 100
